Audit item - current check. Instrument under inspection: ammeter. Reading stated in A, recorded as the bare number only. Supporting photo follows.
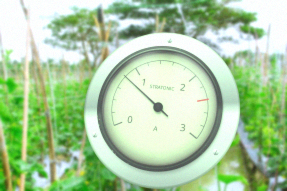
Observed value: 0.8
